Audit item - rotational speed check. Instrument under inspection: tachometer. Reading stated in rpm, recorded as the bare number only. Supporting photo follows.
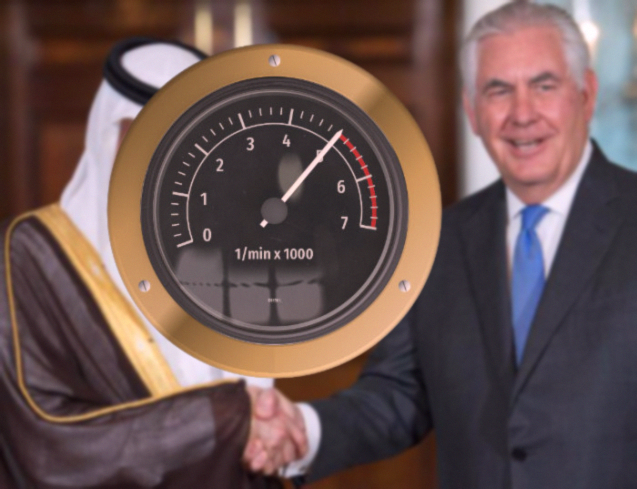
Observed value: 5000
